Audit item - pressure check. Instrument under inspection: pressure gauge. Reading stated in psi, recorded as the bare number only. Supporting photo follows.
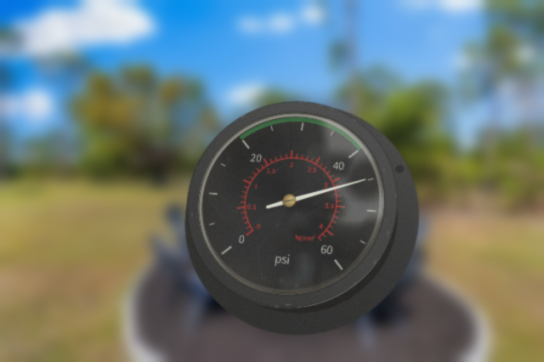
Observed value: 45
